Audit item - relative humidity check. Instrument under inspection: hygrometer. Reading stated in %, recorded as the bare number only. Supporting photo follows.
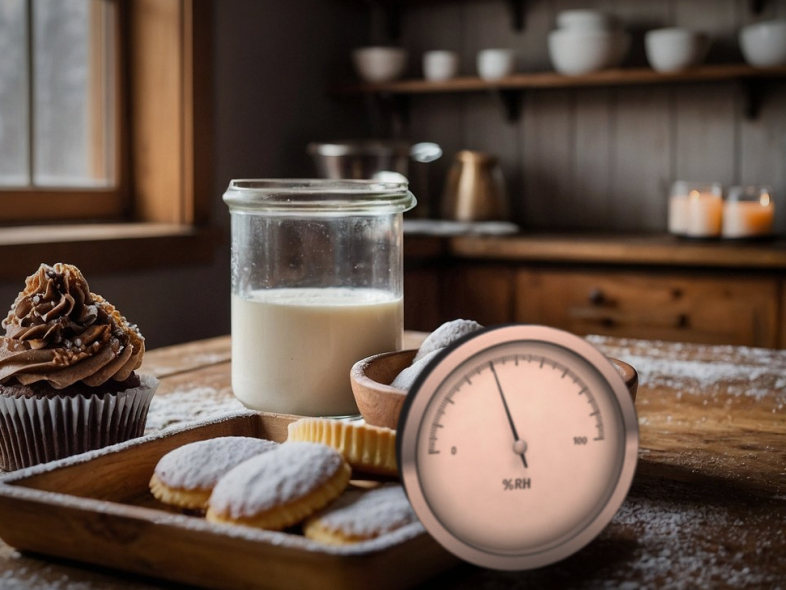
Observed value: 40
